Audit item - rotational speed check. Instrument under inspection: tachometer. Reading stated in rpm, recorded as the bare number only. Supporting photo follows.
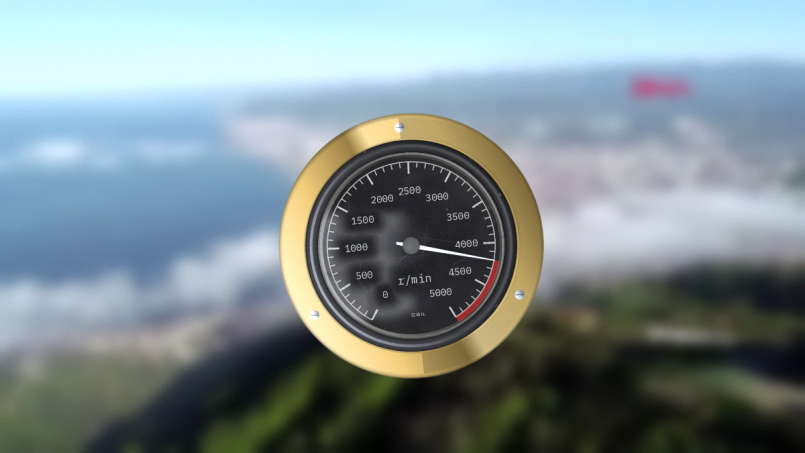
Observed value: 4200
